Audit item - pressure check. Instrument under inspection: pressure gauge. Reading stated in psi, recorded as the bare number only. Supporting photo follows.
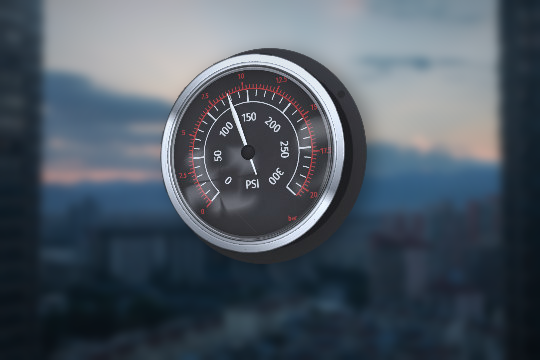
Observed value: 130
